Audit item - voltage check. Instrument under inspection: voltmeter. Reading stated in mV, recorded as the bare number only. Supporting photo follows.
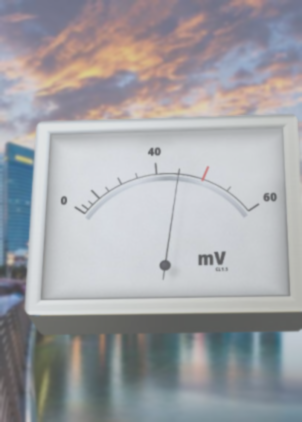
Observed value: 45
